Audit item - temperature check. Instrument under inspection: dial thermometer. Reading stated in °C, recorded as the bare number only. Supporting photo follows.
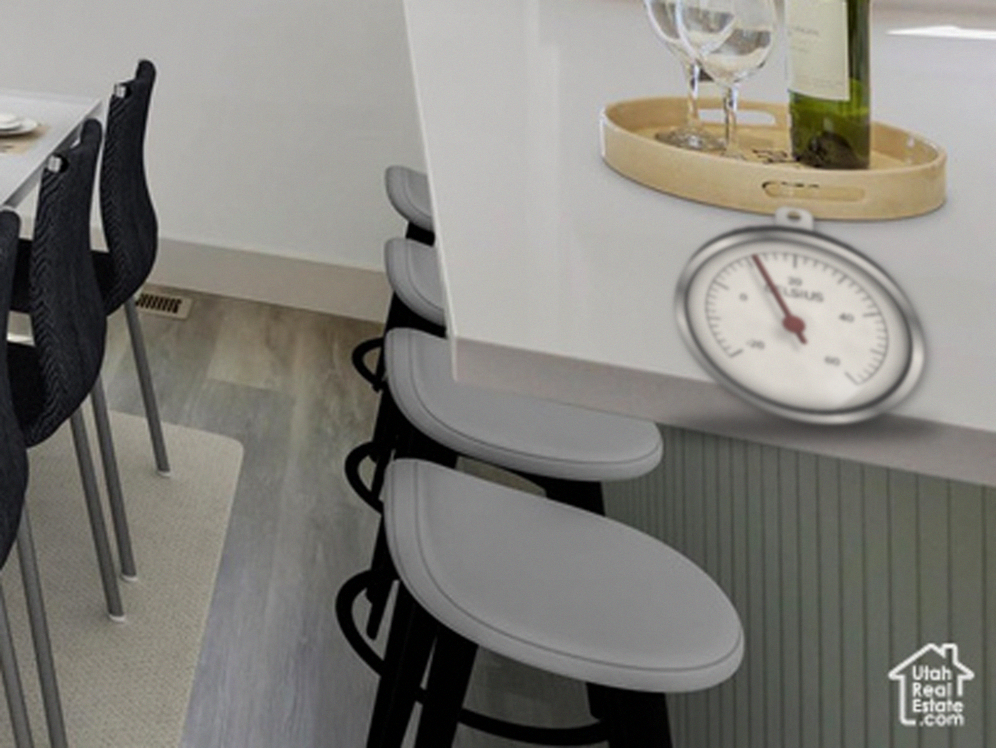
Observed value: 12
